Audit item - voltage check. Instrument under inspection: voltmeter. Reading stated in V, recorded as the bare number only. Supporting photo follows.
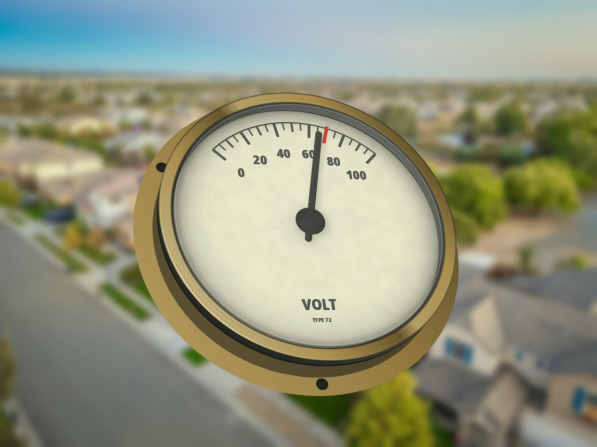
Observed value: 65
